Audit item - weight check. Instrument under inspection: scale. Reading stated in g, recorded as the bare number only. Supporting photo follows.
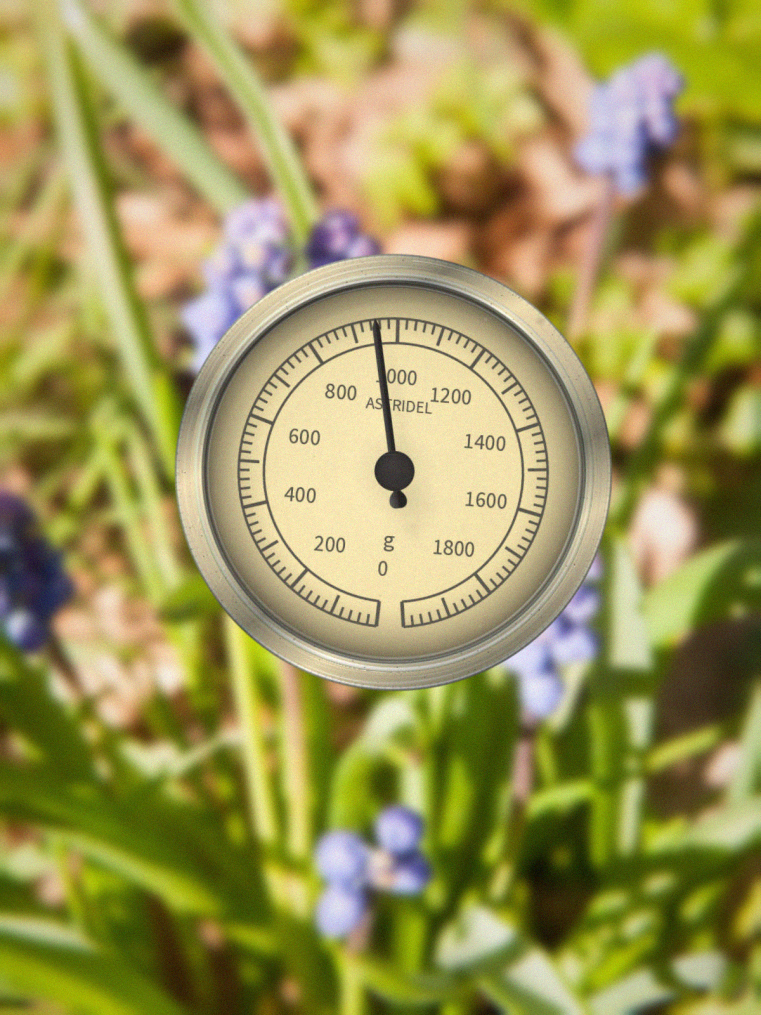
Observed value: 950
